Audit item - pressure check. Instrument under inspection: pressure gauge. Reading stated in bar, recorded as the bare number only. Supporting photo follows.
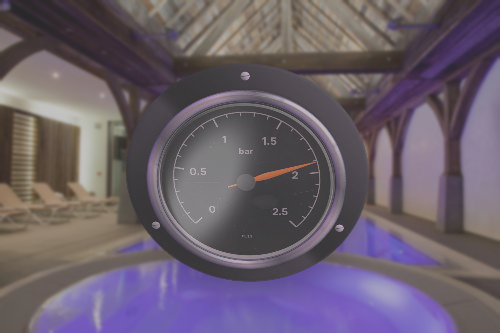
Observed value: 1.9
